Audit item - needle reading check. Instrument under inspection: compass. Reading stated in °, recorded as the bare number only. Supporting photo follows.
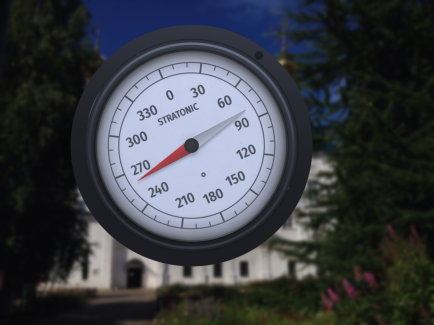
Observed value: 260
